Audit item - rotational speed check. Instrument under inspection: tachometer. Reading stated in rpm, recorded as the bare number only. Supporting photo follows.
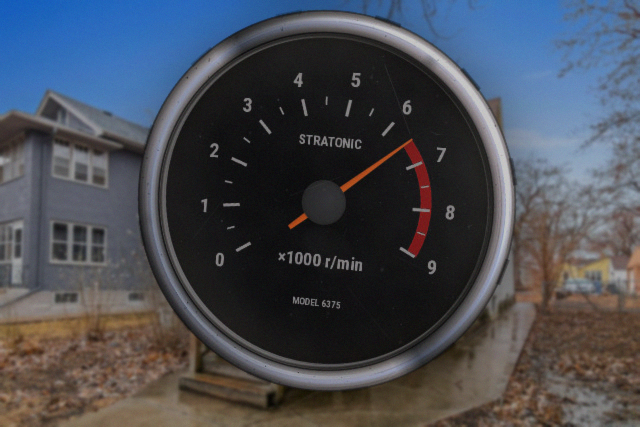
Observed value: 6500
